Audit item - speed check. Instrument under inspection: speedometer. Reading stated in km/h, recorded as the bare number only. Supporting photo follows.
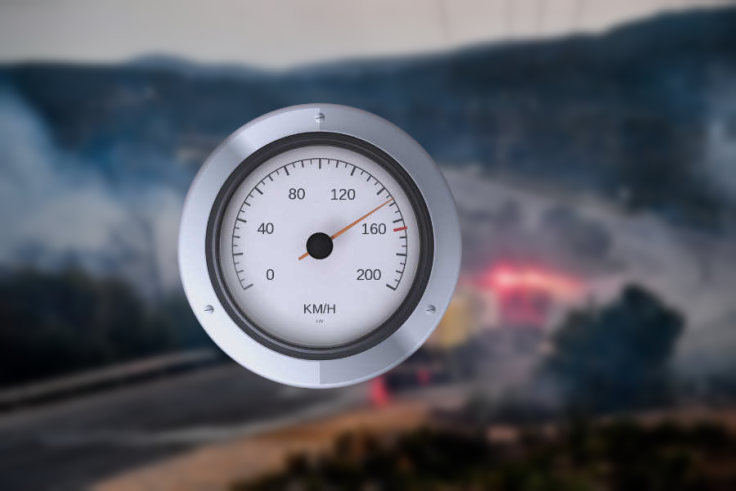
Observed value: 147.5
